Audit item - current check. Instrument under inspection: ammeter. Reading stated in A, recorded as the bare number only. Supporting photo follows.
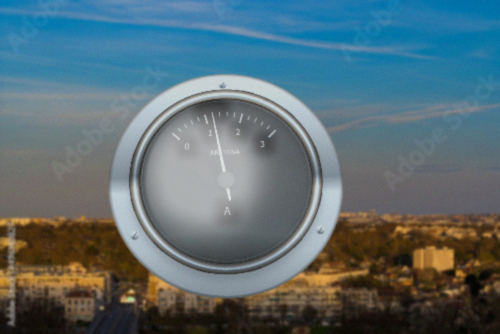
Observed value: 1.2
